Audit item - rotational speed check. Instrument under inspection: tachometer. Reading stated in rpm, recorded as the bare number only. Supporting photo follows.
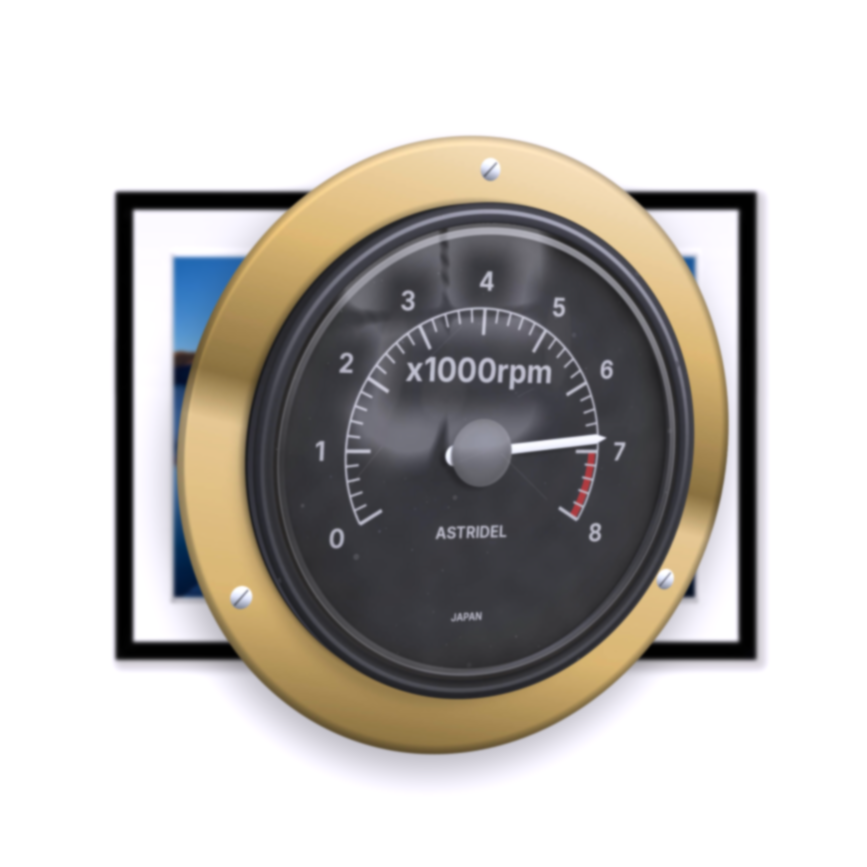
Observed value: 6800
